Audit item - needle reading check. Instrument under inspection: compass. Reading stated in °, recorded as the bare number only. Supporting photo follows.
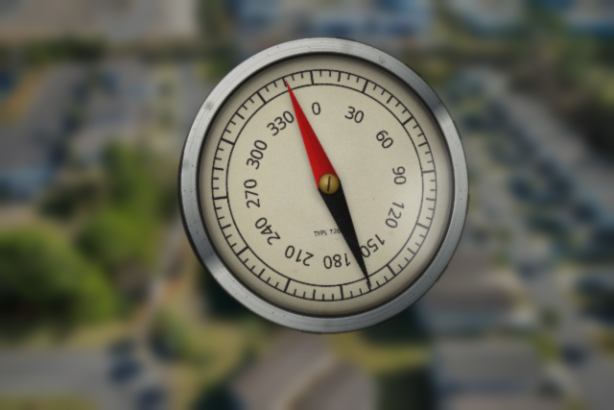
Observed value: 345
